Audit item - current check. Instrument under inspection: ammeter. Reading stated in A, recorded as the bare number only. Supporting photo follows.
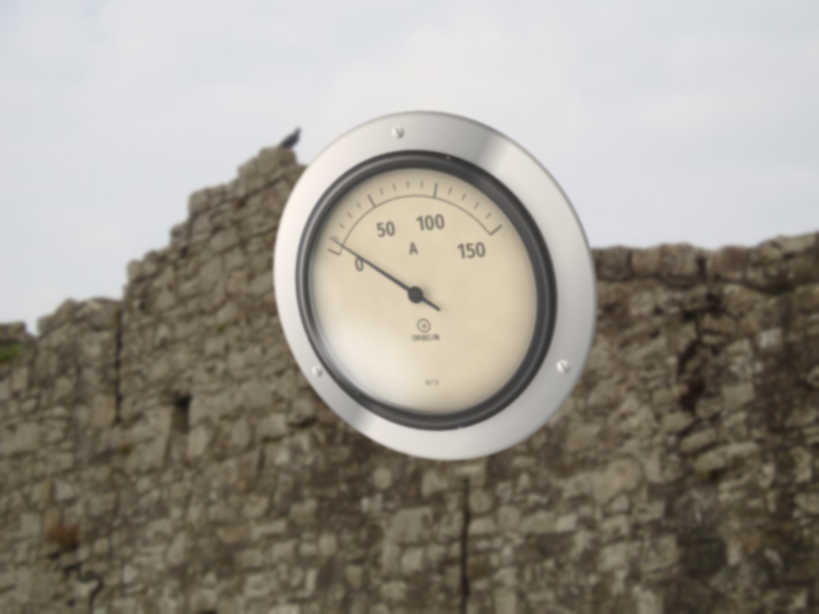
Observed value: 10
